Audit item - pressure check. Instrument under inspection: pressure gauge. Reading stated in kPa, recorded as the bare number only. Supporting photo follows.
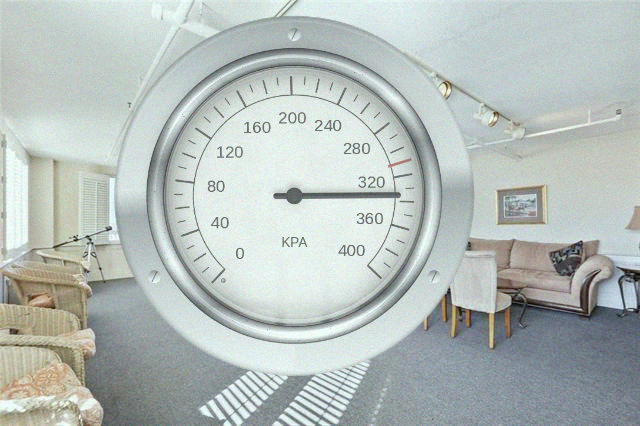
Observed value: 335
